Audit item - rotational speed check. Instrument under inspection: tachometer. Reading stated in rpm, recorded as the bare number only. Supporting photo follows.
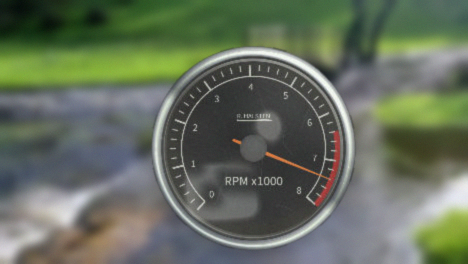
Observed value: 7400
